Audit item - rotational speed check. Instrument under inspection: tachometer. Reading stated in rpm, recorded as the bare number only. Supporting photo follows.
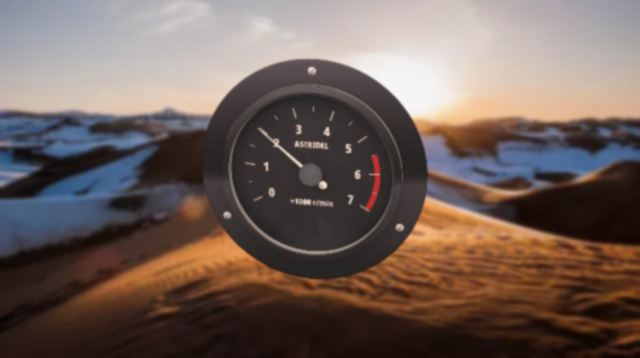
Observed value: 2000
